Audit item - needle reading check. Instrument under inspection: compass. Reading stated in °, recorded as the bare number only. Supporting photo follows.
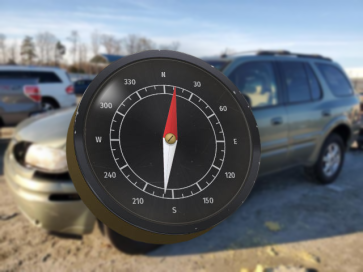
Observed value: 10
